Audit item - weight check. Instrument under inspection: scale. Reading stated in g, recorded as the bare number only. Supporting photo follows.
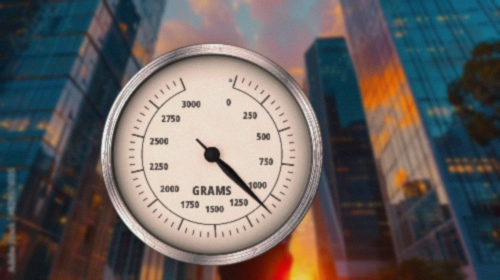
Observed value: 1100
